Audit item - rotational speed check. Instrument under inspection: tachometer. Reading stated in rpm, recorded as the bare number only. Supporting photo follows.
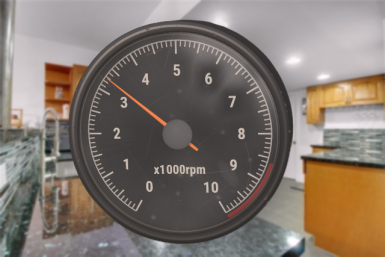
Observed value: 3300
